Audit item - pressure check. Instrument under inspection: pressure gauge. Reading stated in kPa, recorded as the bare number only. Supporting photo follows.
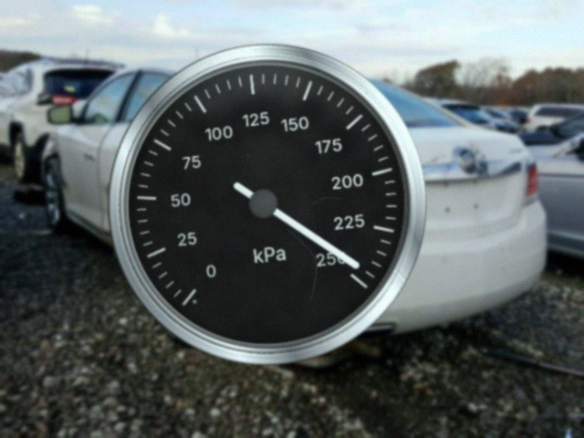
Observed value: 245
